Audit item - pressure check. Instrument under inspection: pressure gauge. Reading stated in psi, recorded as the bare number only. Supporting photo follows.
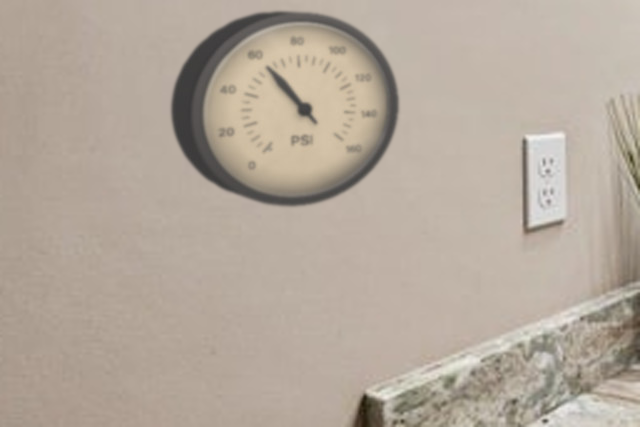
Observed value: 60
